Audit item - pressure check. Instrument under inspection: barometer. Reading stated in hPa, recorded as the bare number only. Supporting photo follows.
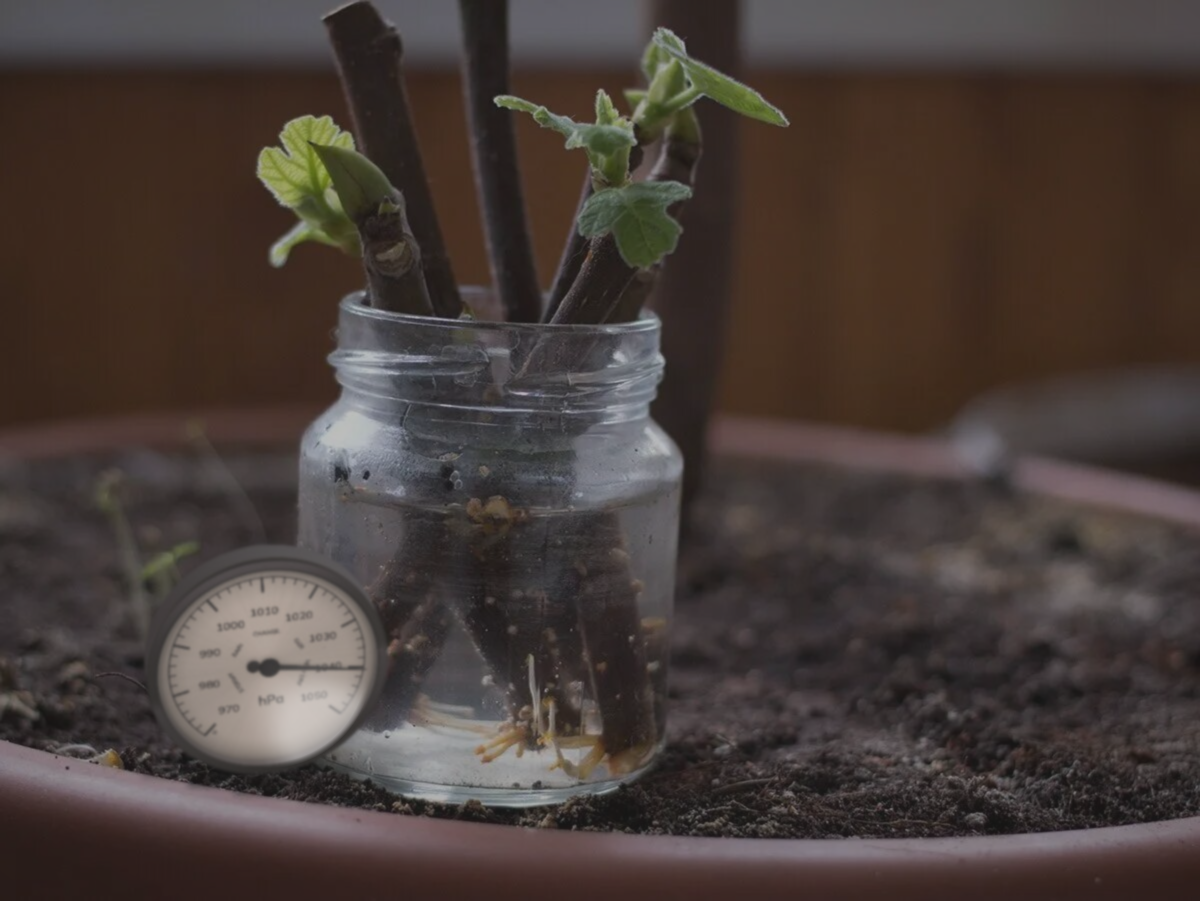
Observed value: 1040
